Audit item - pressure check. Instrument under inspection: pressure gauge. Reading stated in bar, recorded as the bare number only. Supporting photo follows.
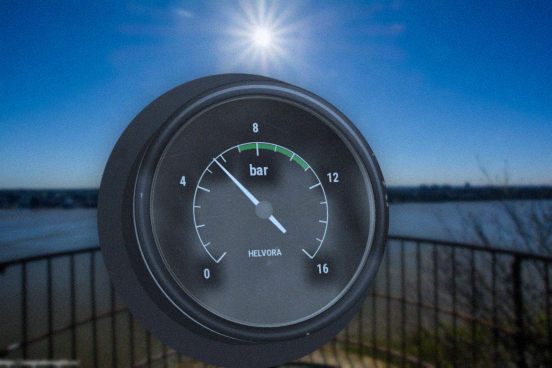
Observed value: 5.5
